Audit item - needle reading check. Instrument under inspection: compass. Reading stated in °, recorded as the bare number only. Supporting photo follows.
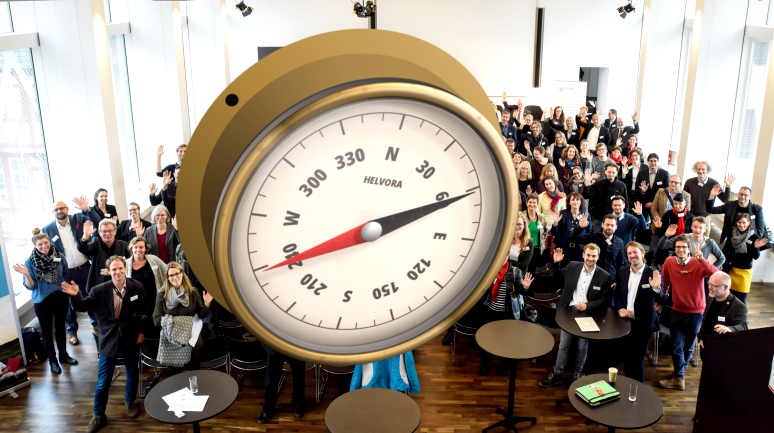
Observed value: 240
